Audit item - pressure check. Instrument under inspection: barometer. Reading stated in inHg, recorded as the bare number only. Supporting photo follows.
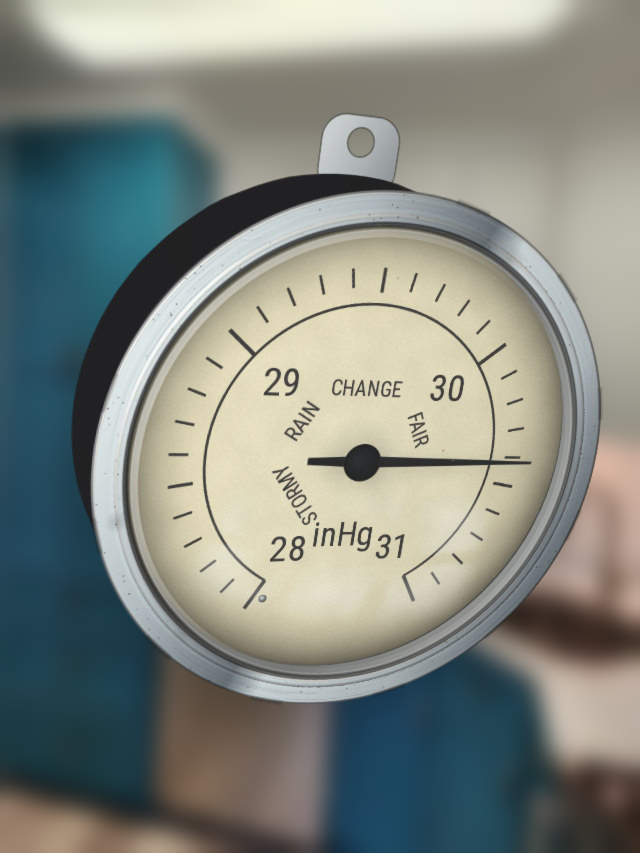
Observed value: 30.4
